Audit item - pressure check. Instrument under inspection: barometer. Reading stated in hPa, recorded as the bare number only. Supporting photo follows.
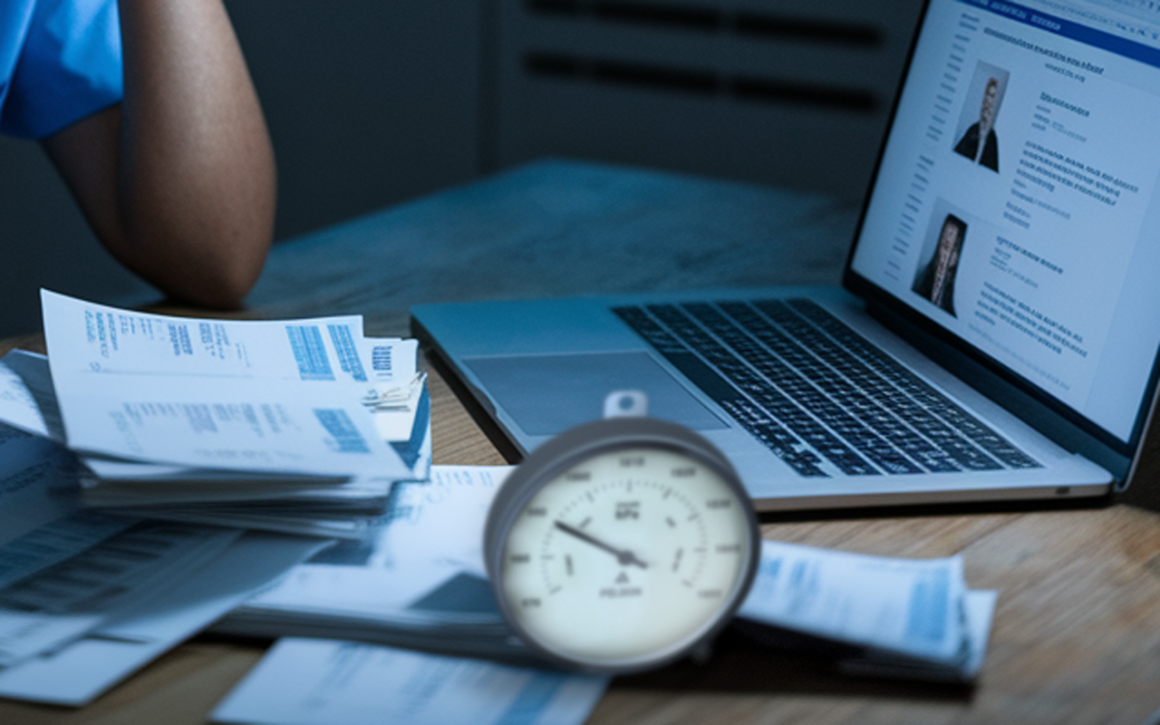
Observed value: 990
